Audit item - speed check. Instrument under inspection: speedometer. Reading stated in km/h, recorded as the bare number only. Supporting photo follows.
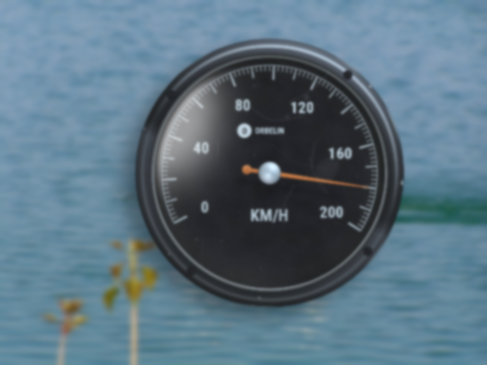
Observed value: 180
